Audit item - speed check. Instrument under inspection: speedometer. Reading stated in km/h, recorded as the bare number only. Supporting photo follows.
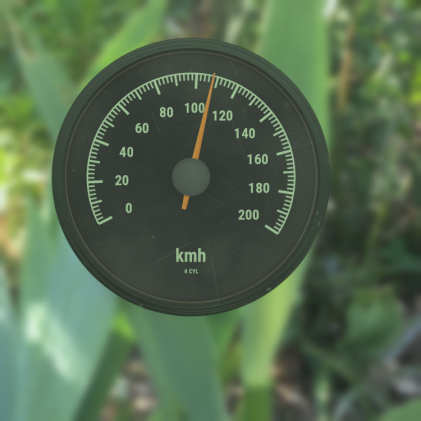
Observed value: 108
